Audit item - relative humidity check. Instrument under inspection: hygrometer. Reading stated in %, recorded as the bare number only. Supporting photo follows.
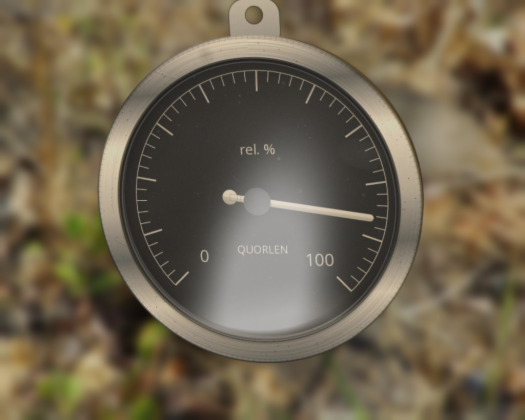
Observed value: 86
